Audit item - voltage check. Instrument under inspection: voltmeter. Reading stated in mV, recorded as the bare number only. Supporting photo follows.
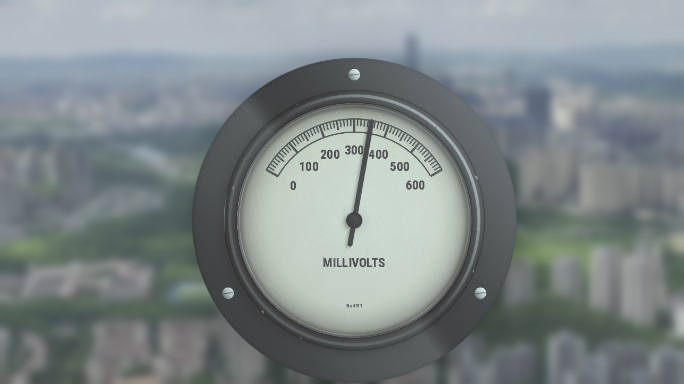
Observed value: 350
